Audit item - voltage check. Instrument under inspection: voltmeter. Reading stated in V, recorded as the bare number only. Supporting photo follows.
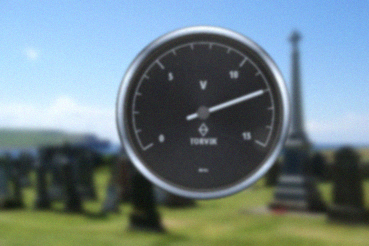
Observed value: 12
